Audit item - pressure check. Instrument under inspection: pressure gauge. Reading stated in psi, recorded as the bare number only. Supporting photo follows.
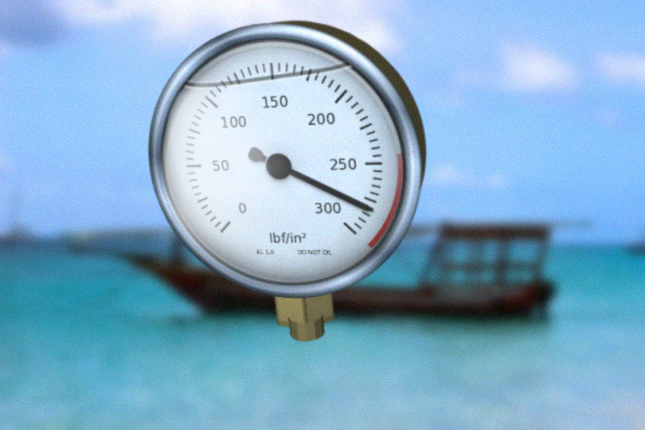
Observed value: 280
